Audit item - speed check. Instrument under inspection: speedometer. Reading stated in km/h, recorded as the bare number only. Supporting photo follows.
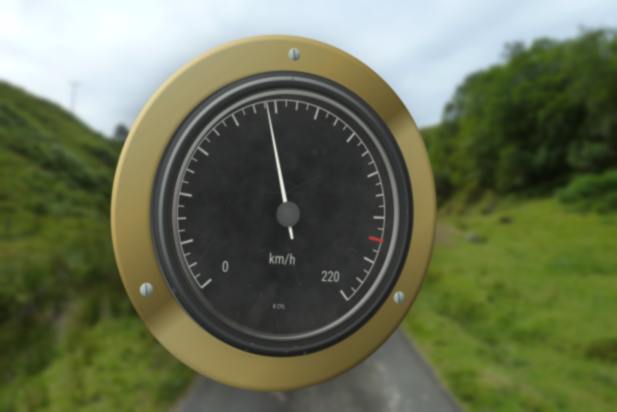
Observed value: 95
